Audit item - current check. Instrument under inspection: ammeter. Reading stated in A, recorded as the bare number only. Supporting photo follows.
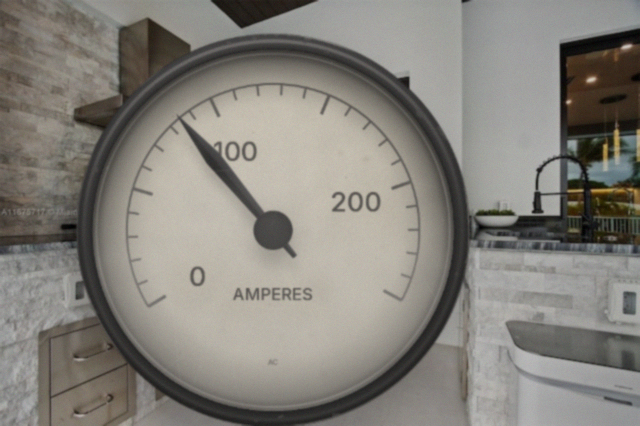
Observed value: 85
